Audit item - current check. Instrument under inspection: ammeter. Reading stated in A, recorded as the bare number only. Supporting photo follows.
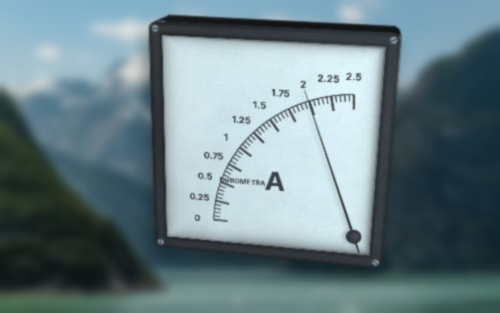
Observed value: 2
